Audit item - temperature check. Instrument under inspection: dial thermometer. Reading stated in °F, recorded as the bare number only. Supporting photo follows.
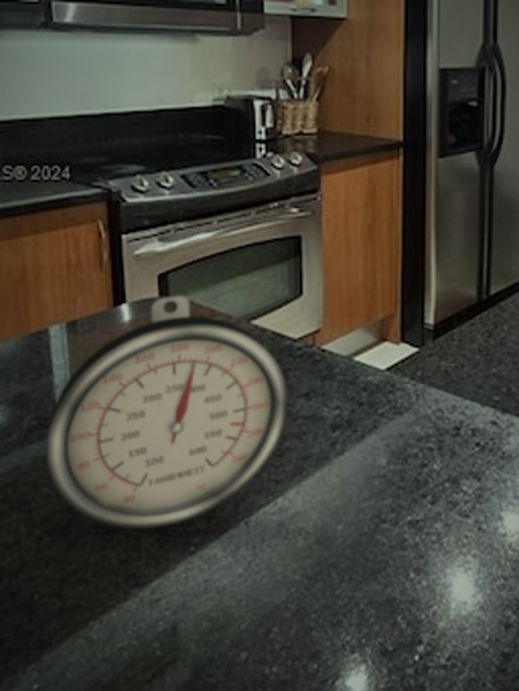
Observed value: 375
